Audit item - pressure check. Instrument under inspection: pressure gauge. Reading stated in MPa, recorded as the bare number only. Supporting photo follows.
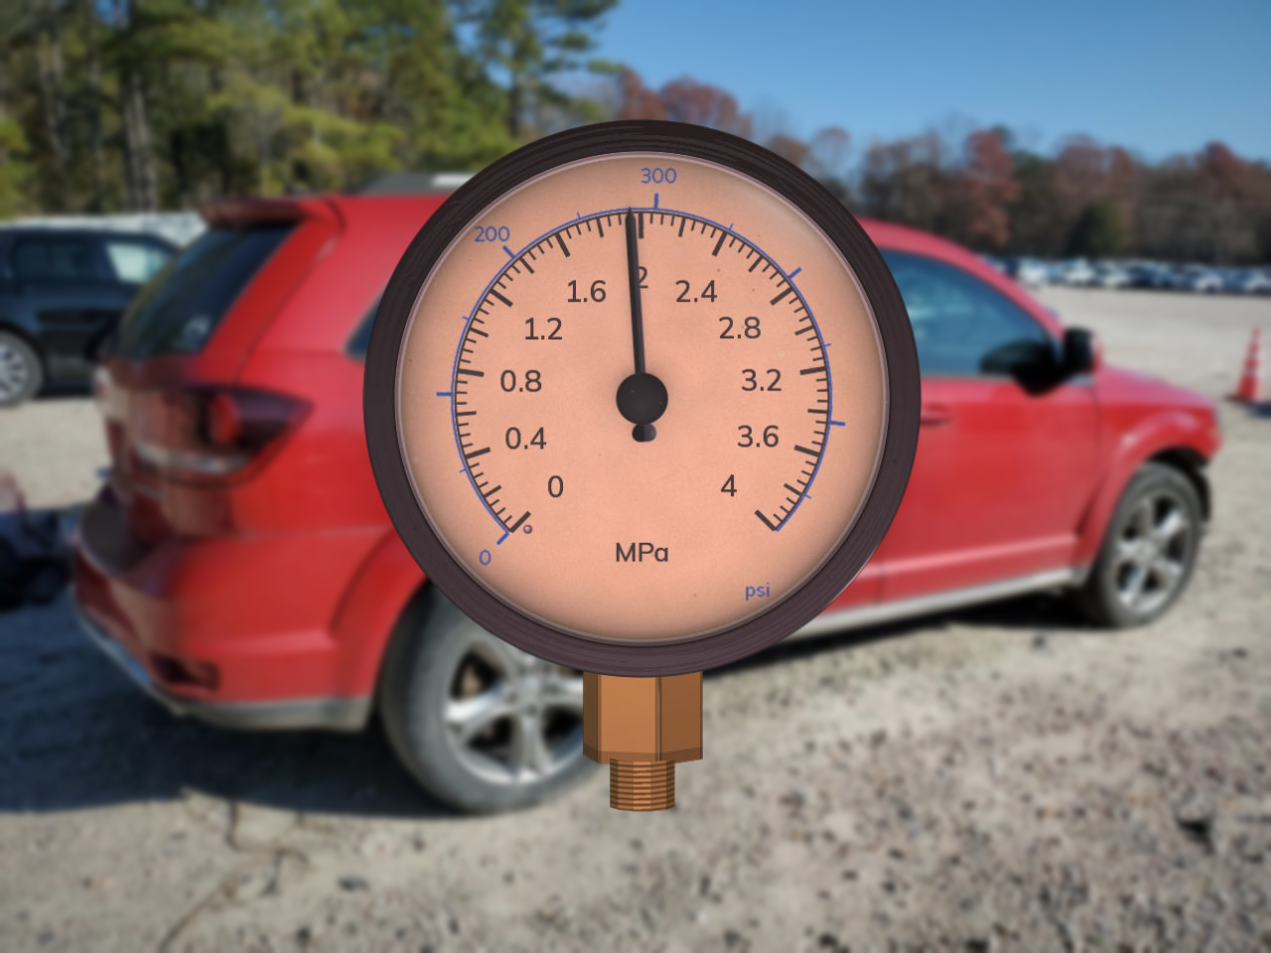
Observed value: 1.95
